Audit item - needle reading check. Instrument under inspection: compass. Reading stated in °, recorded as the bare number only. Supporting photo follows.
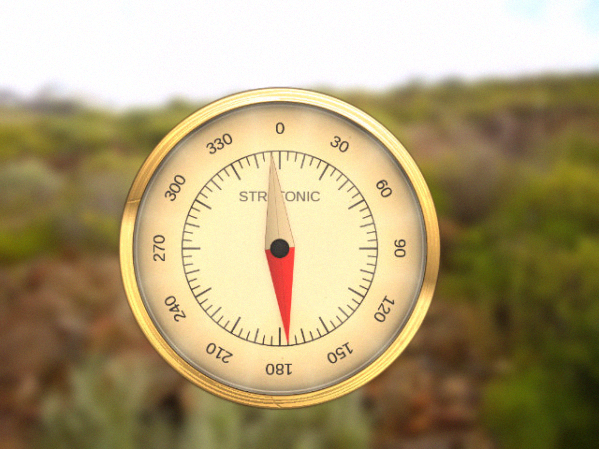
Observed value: 175
